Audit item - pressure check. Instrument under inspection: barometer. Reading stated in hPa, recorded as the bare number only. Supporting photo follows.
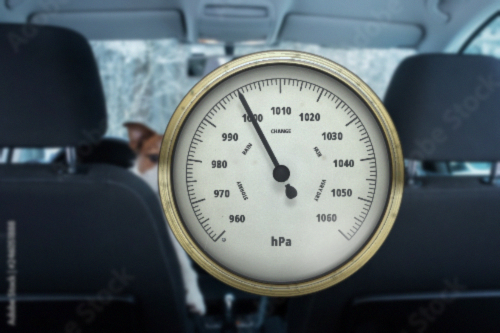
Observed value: 1000
